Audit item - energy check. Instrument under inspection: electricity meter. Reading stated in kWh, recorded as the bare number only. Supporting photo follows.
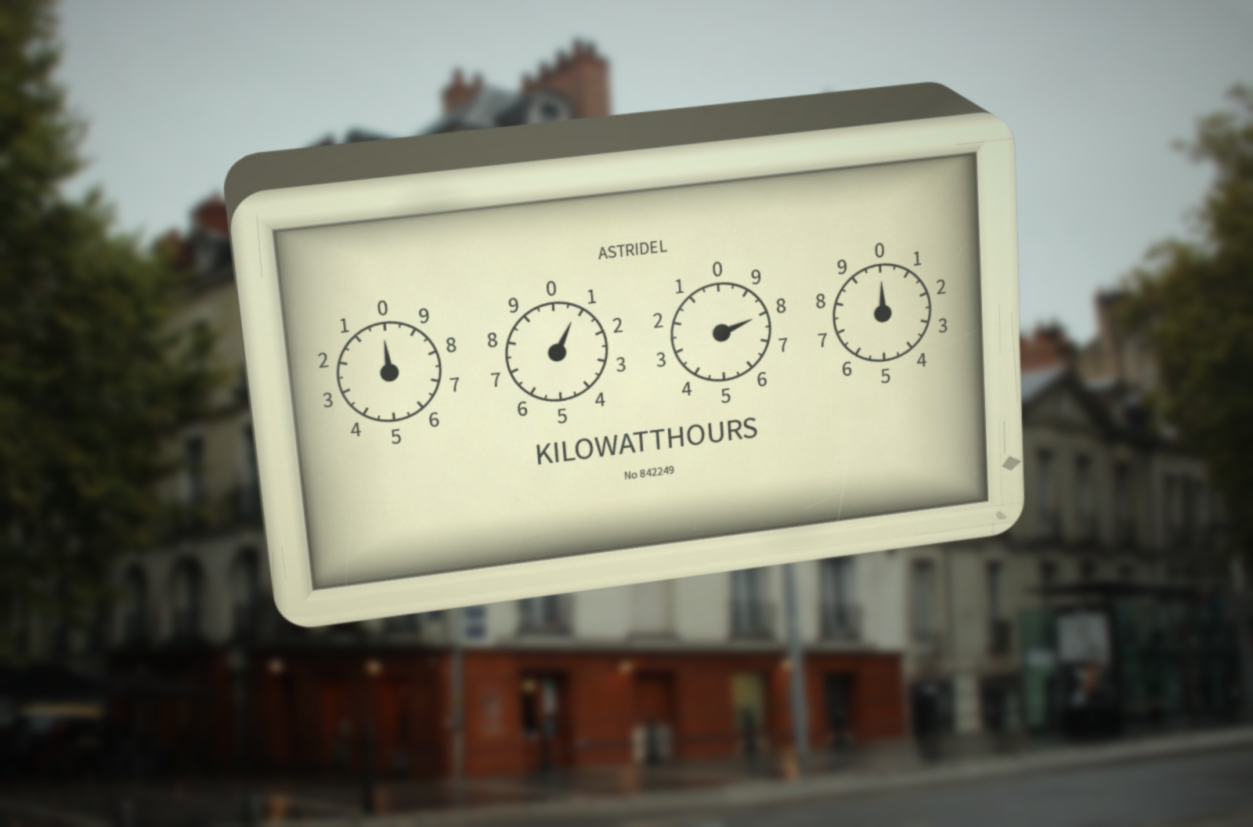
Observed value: 80
